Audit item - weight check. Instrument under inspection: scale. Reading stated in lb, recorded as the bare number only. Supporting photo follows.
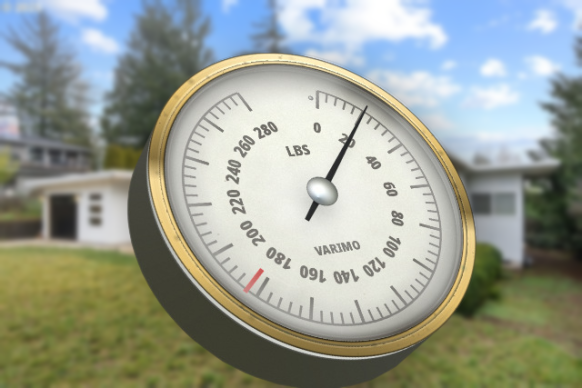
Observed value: 20
